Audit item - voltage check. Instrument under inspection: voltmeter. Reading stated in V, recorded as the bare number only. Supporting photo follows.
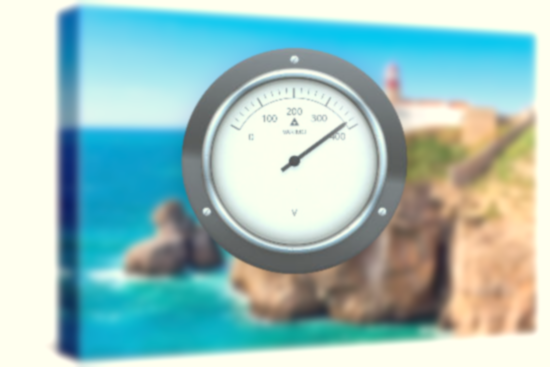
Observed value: 380
